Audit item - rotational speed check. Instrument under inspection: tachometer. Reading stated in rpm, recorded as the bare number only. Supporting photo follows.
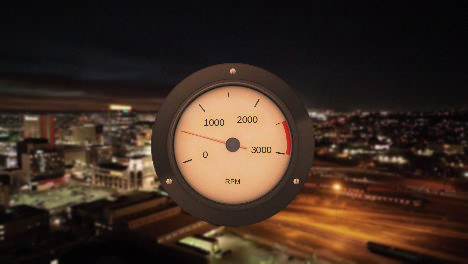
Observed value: 500
